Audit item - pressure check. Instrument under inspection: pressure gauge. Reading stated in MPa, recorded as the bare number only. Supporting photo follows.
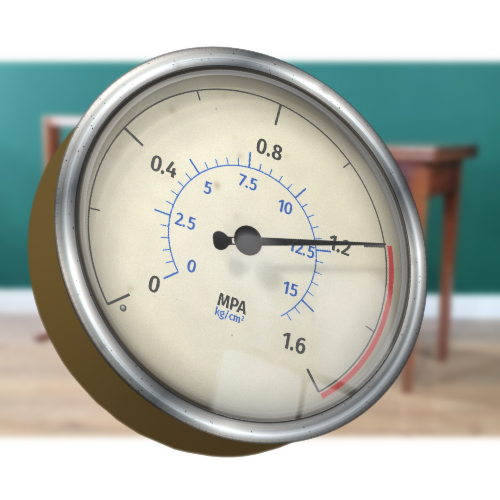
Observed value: 1.2
